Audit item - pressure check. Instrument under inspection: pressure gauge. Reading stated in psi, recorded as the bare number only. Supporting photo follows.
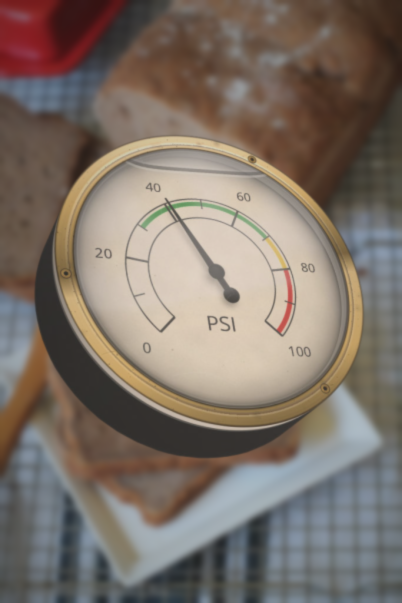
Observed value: 40
